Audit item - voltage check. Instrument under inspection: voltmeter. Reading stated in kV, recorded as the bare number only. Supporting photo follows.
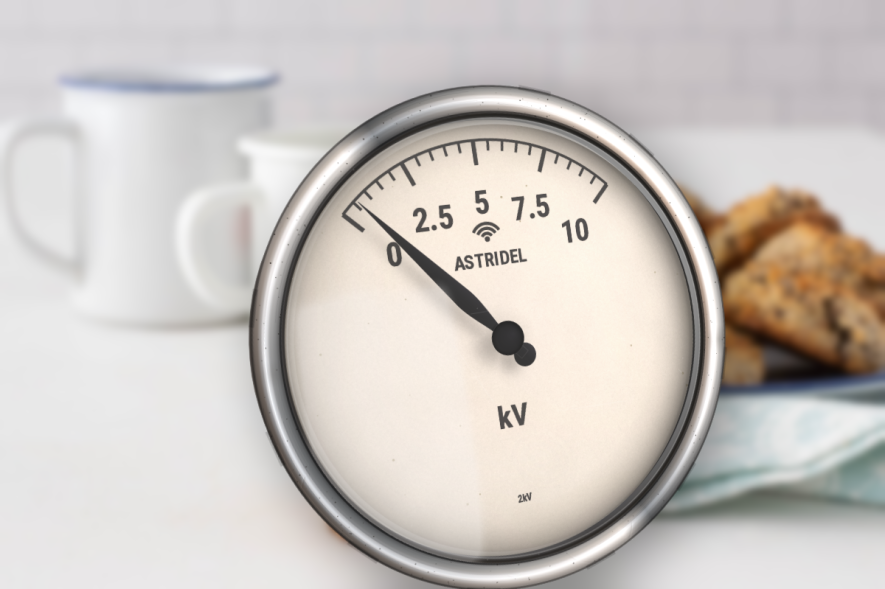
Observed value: 0.5
